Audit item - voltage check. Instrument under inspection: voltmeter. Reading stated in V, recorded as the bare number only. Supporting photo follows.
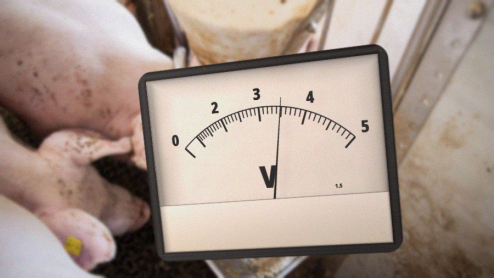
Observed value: 3.5
